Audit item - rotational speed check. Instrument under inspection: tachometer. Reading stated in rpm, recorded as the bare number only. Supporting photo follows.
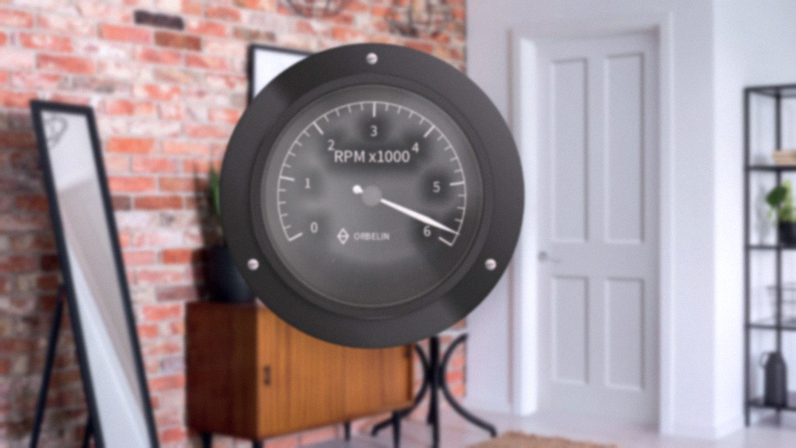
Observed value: 5800
